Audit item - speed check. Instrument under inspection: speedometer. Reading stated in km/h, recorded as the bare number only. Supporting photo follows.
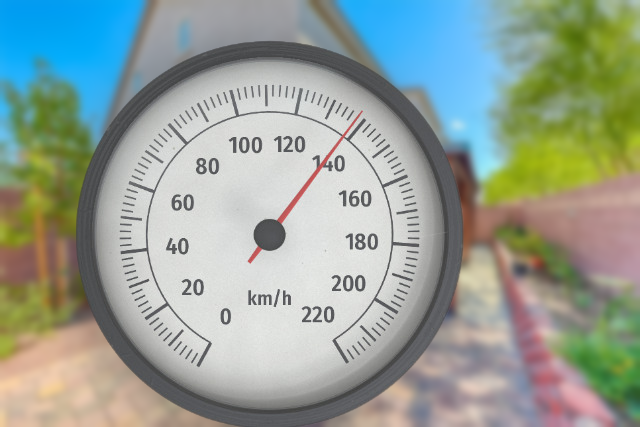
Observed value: 138
